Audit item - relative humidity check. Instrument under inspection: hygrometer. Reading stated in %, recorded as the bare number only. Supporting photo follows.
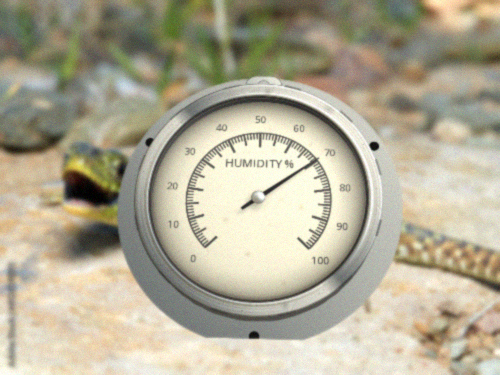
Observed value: 70
